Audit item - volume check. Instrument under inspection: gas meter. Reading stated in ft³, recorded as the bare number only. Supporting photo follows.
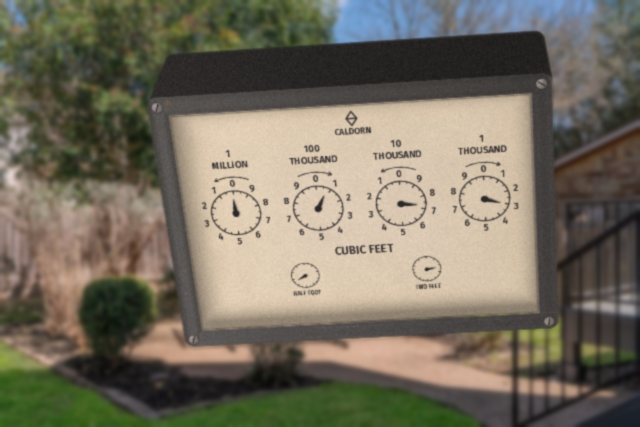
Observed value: 7300
